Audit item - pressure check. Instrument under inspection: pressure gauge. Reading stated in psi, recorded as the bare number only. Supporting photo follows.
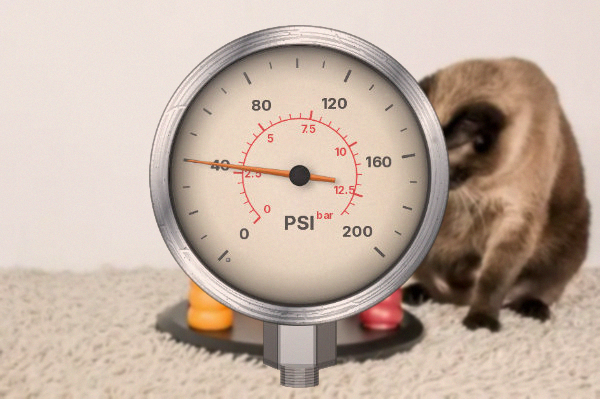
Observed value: 40
